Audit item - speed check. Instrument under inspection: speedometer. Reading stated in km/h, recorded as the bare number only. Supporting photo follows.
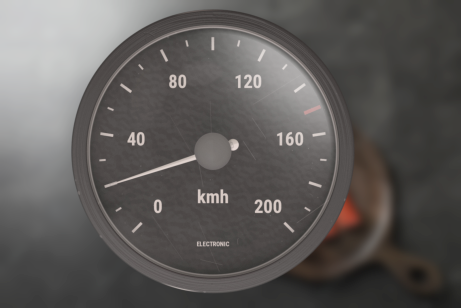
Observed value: 20
